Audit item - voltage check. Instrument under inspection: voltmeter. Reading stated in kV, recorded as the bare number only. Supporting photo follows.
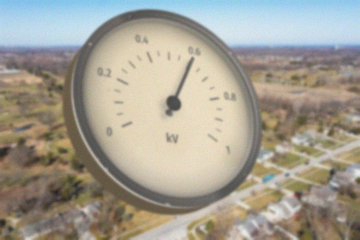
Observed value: 0.6
